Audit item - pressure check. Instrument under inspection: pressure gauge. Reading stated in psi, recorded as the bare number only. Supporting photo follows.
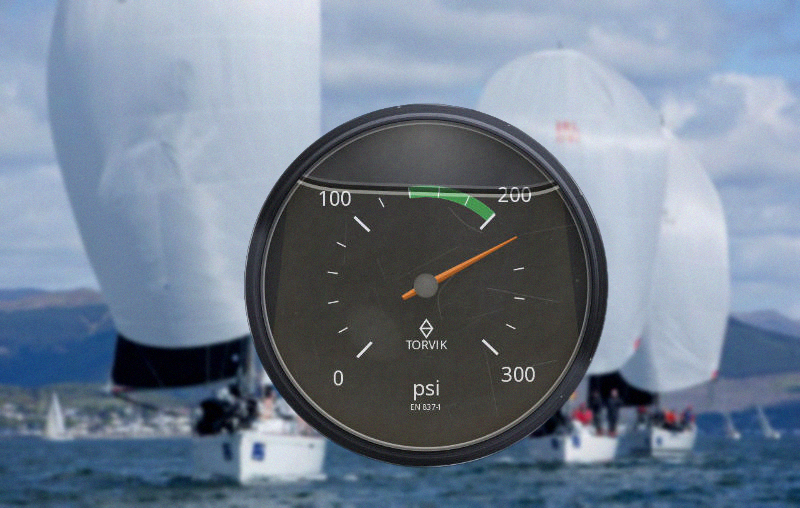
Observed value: 220
